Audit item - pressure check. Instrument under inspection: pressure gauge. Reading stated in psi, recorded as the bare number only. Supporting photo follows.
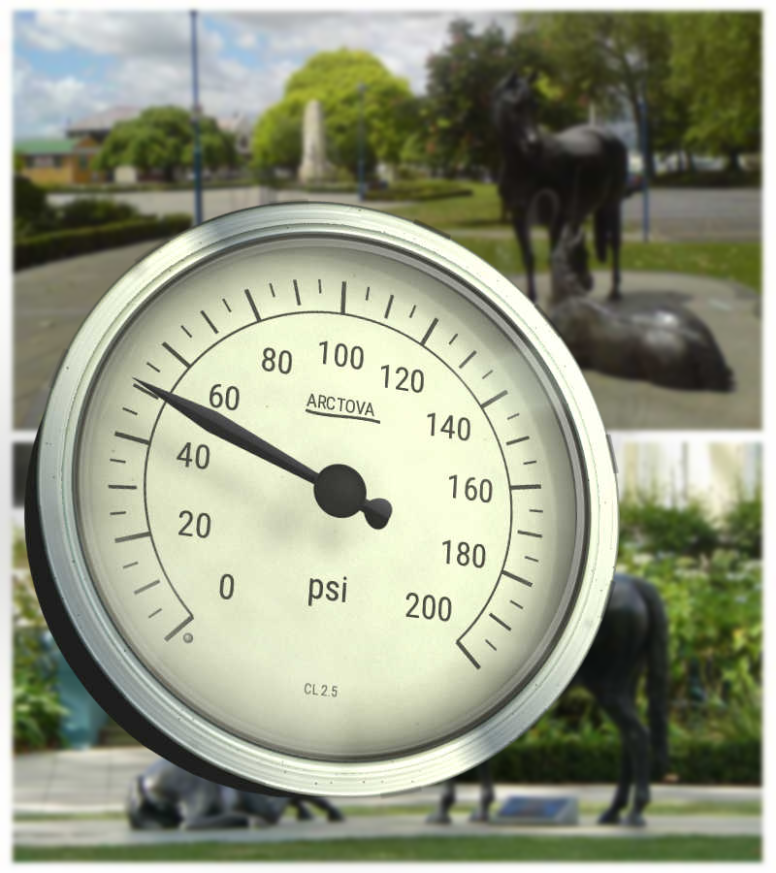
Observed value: 50
